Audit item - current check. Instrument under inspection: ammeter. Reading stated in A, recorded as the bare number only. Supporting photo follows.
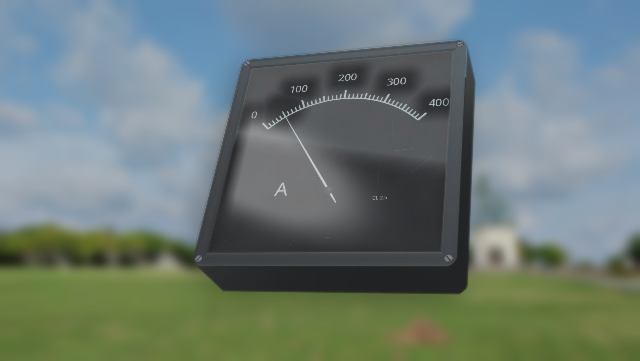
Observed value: 50
